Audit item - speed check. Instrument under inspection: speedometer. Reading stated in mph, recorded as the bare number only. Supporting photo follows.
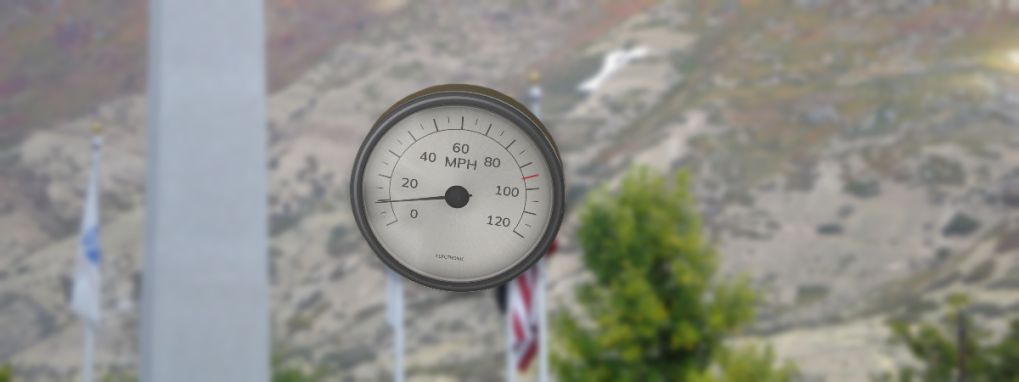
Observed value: 10
